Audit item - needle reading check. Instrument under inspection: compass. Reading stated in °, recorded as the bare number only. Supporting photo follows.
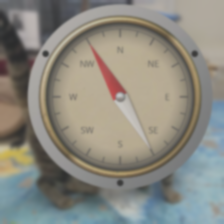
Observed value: 330
